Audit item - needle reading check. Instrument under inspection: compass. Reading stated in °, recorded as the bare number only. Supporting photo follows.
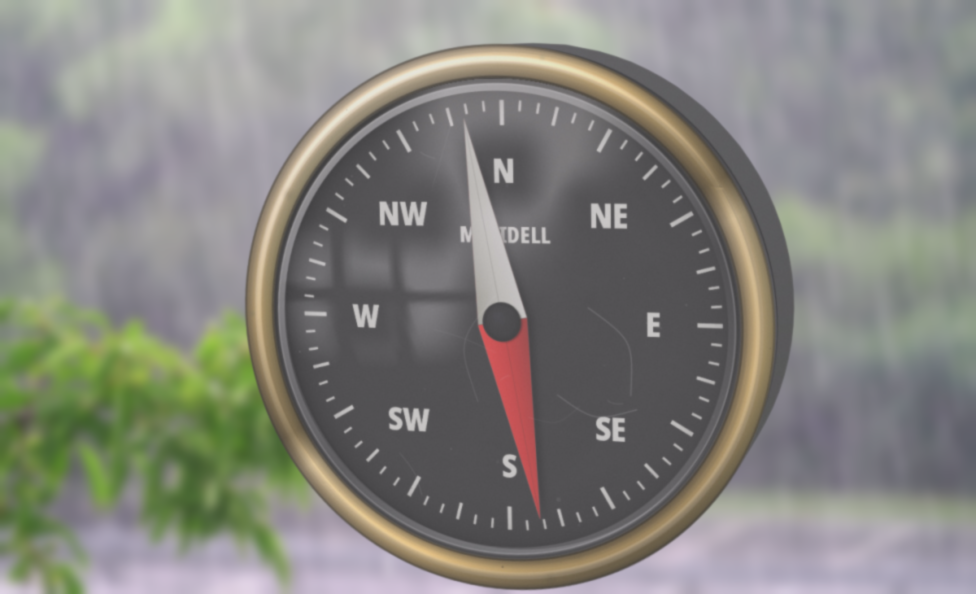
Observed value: 170
